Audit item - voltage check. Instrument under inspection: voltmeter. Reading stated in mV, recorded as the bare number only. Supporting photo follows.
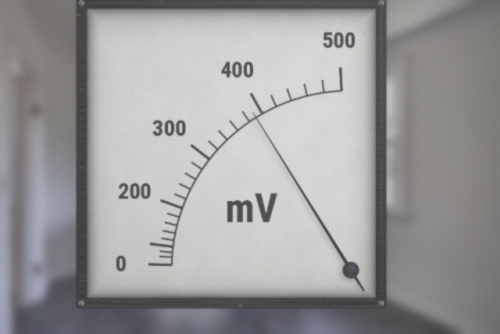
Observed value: 390
